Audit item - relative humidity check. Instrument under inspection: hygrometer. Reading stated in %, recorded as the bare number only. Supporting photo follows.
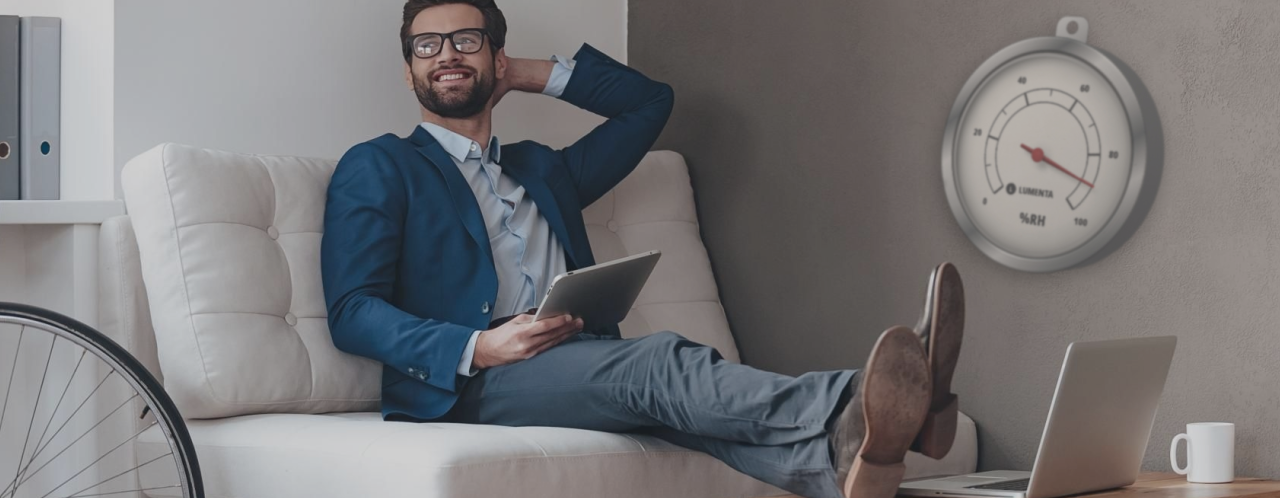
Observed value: 90
